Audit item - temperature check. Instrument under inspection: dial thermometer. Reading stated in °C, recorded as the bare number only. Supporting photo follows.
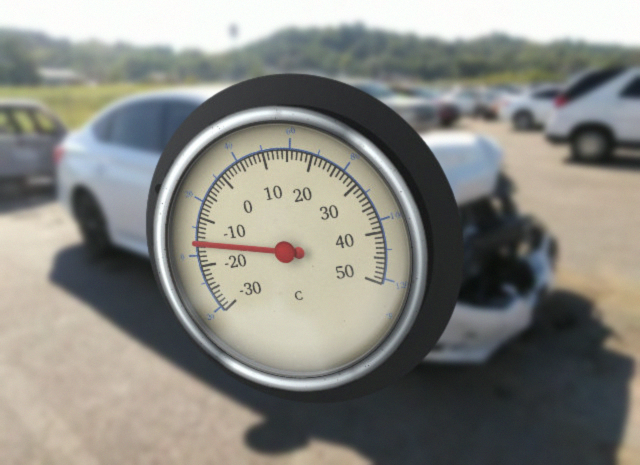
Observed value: -15
